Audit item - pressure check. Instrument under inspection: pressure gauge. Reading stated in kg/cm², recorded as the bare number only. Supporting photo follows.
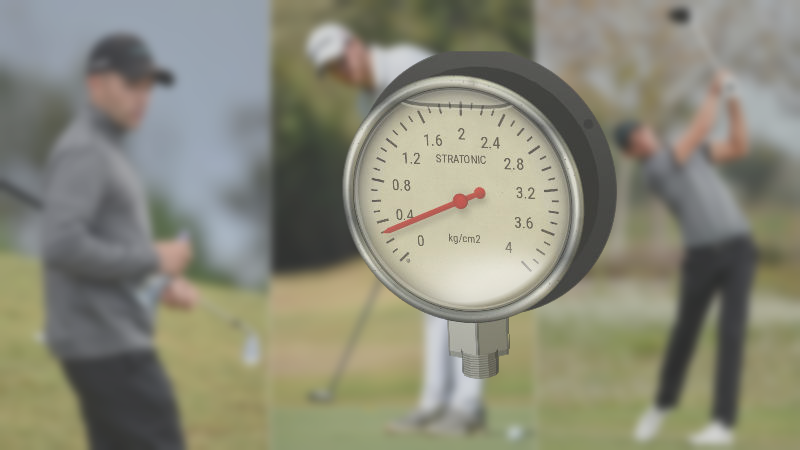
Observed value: 0.3
